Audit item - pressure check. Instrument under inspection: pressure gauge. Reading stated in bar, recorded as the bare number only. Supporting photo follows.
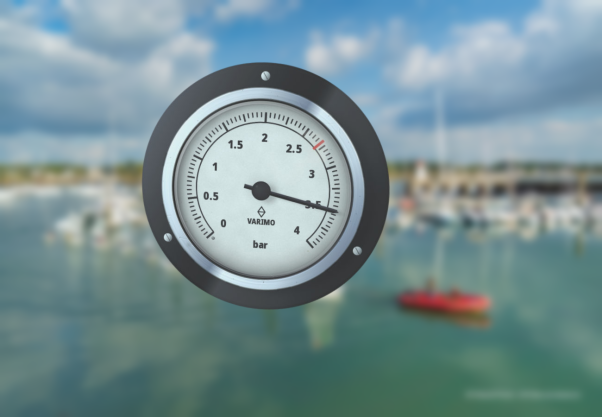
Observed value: 3.5
